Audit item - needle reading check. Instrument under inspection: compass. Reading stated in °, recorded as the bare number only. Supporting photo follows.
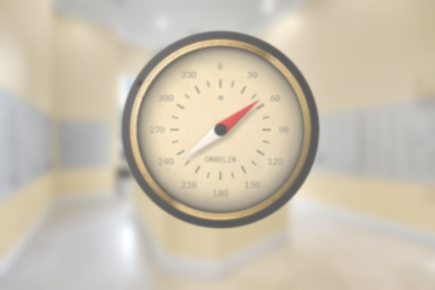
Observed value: 52.5
